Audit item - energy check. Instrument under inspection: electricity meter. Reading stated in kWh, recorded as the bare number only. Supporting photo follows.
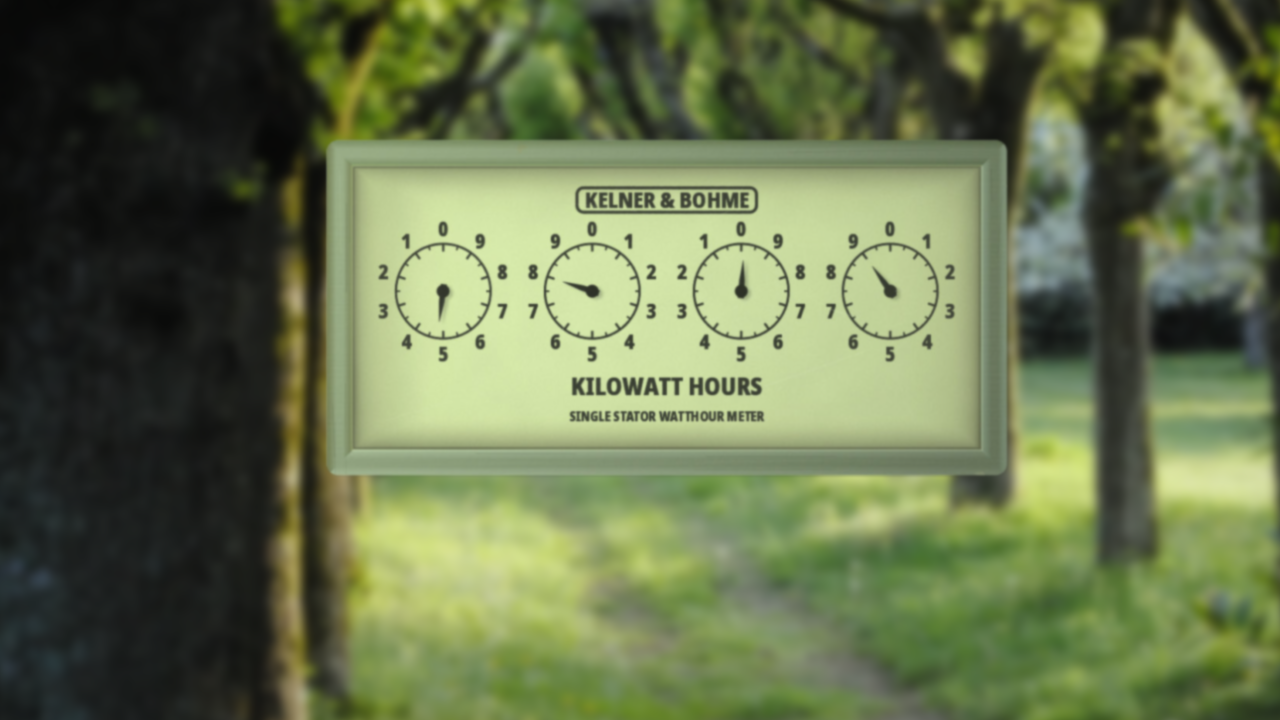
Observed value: 4799
